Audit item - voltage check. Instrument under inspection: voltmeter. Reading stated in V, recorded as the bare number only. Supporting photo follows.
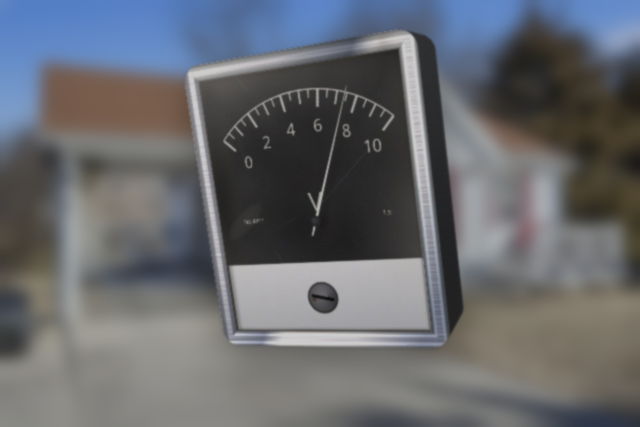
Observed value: 7.5
